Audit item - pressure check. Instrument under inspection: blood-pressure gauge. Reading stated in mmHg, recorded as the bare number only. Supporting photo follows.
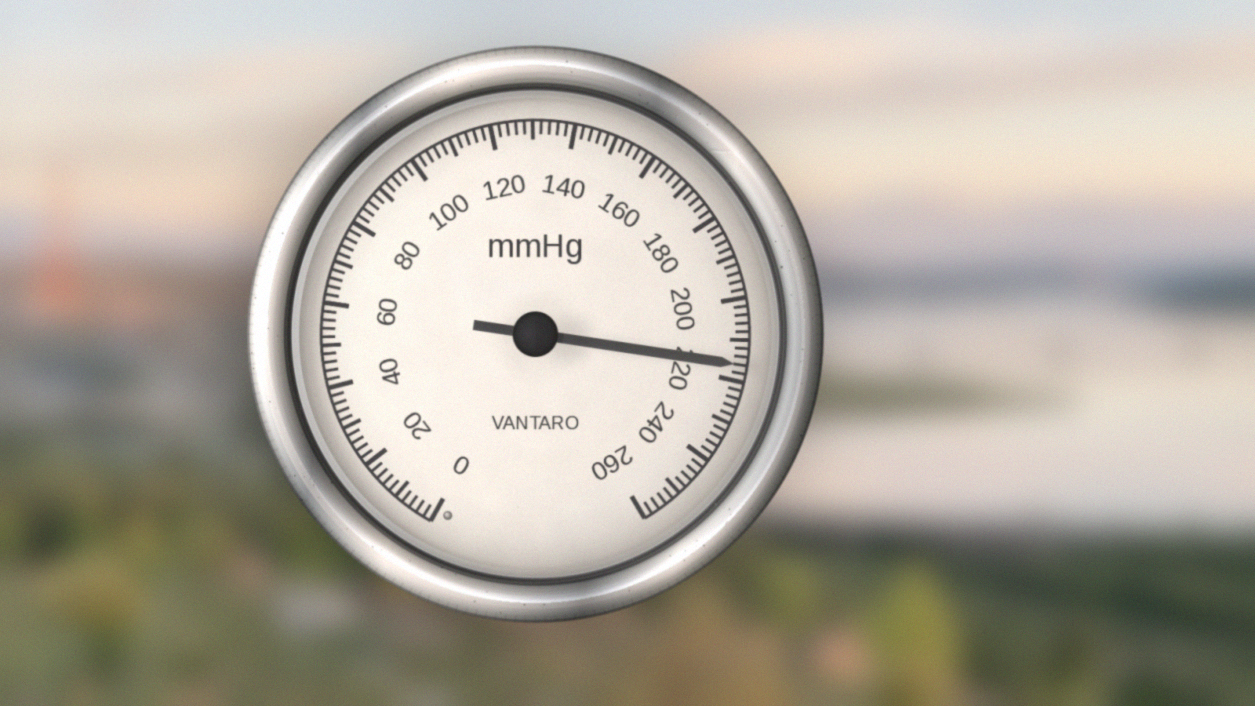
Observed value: 216
